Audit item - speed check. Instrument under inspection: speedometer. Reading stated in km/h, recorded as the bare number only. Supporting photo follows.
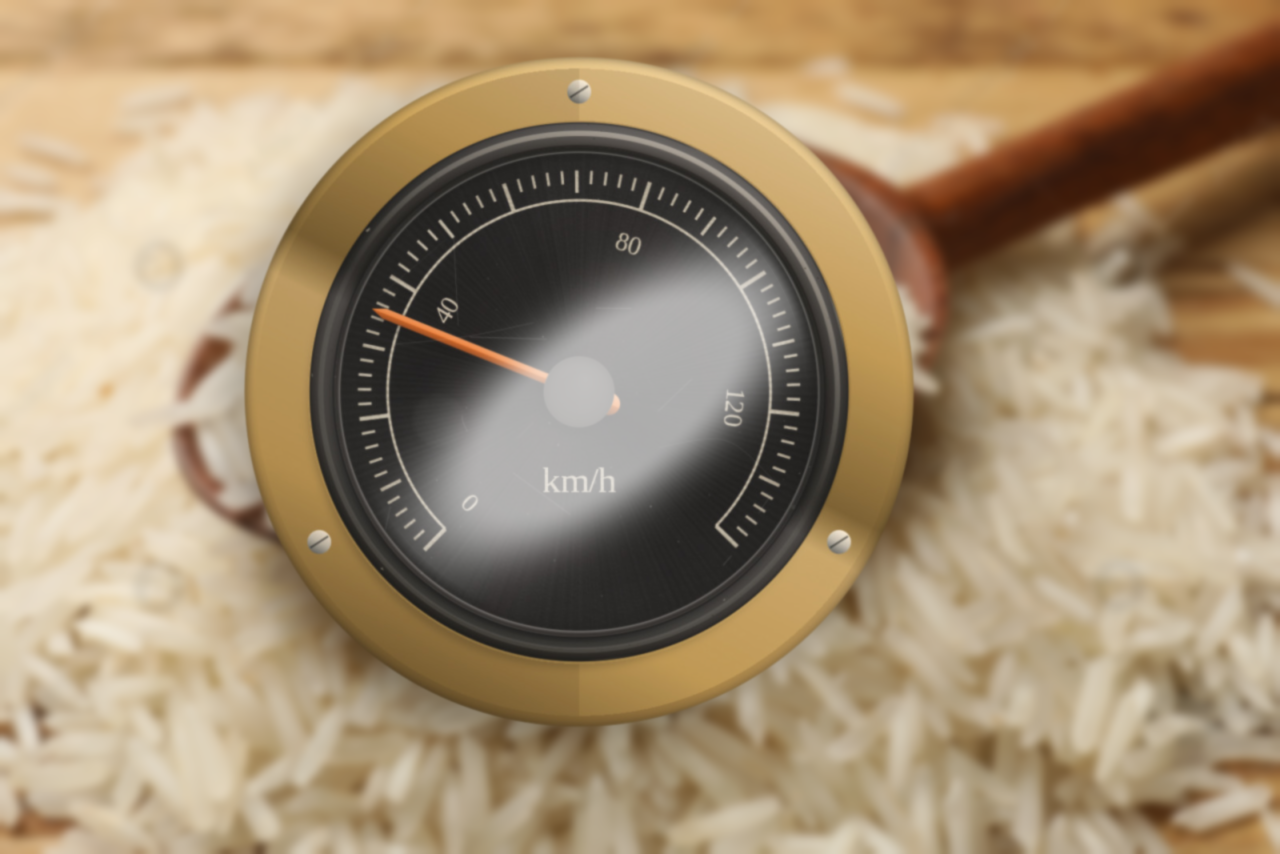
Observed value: 35
